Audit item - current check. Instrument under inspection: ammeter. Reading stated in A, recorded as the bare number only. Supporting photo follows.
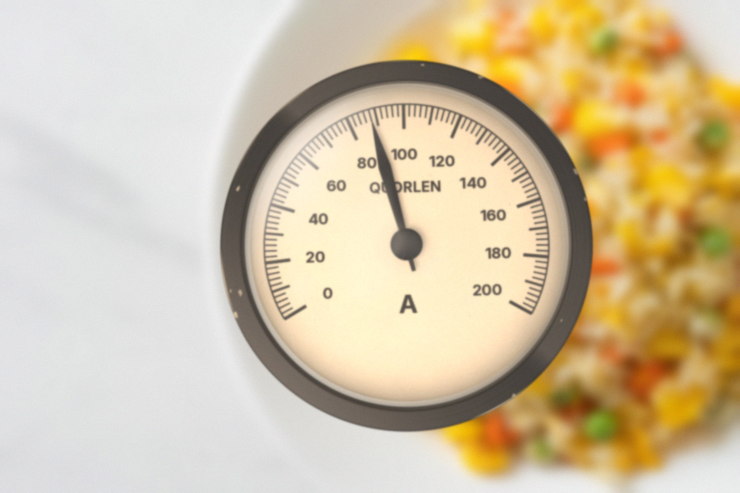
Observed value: 88
